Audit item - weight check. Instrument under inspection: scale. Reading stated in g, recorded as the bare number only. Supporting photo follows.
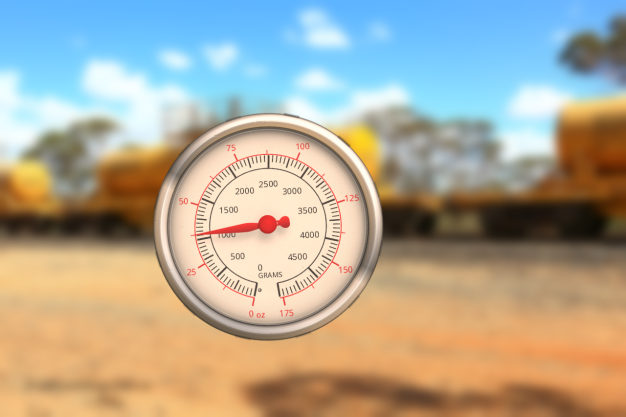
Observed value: 1050
